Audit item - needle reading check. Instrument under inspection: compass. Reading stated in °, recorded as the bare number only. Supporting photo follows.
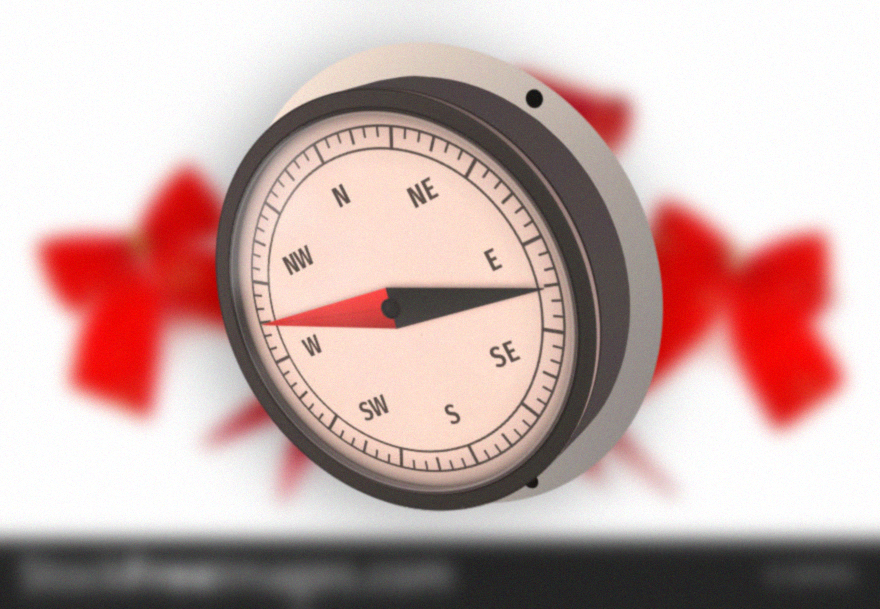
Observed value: 285
